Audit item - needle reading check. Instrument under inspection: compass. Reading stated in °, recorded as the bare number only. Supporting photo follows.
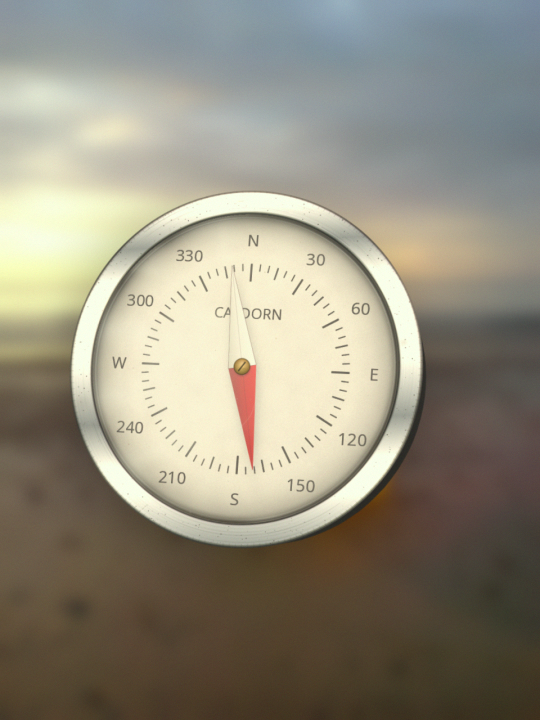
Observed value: 170
